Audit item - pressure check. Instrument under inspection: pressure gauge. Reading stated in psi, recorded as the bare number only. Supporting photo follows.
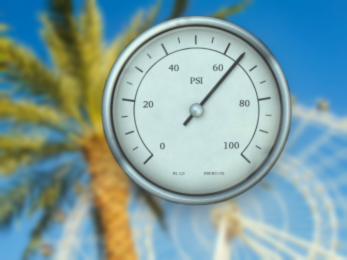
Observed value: 65
